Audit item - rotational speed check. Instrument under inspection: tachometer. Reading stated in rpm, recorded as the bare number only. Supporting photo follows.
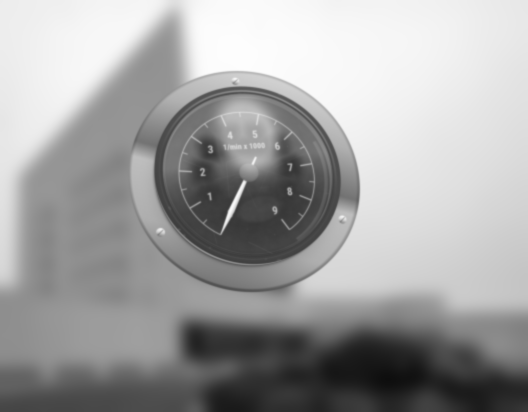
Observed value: 0
